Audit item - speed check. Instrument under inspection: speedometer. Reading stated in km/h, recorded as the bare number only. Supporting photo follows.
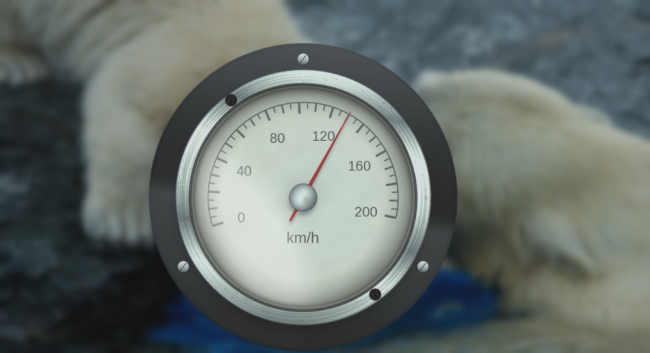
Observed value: 130
